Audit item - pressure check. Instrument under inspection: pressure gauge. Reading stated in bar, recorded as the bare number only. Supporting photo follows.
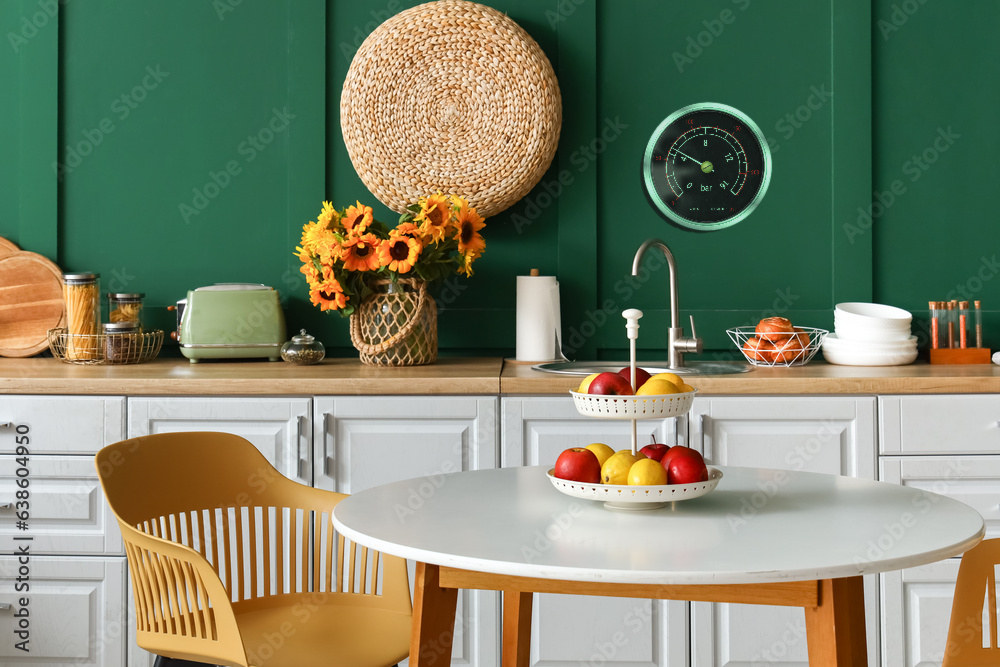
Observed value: 4.5
